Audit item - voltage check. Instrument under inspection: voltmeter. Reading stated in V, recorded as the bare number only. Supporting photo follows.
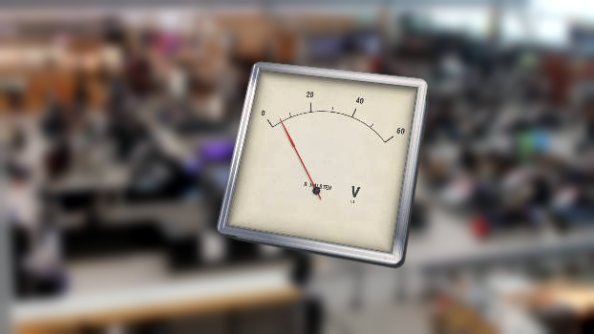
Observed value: 5
